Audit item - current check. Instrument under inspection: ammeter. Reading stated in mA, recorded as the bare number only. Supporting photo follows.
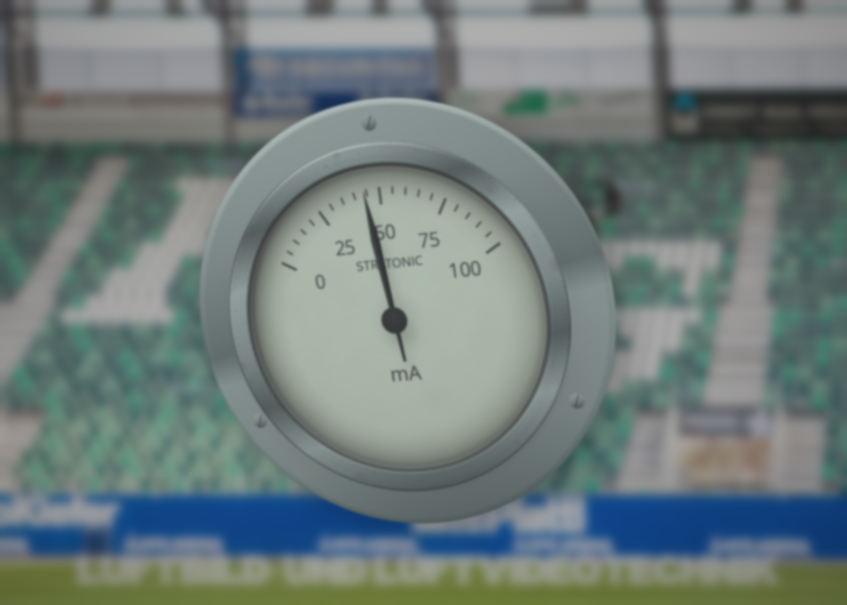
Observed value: 45
